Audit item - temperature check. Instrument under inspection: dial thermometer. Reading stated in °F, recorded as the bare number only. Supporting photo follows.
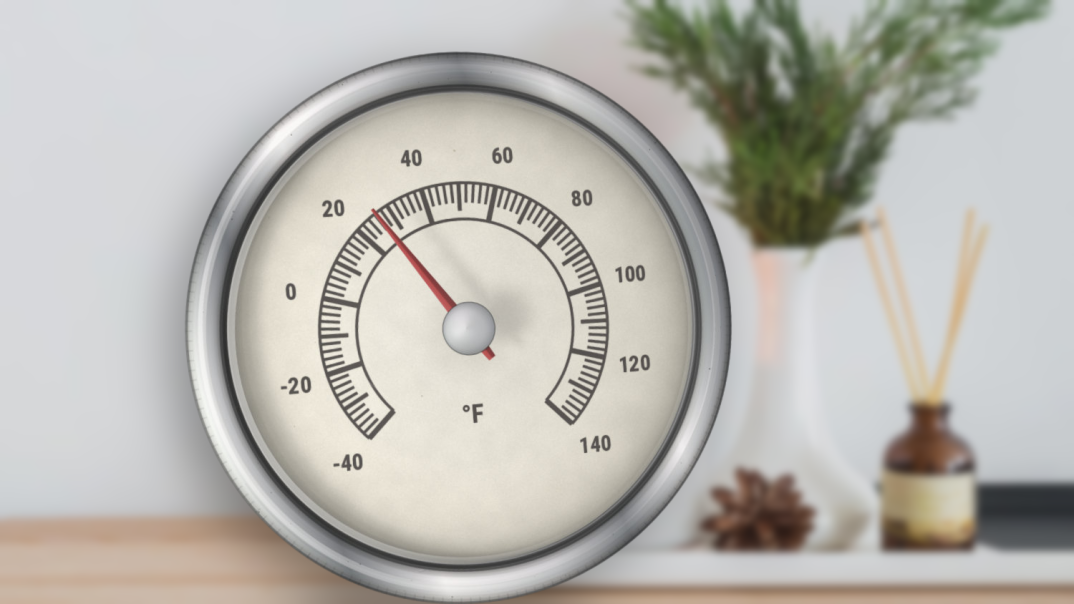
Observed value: 26
